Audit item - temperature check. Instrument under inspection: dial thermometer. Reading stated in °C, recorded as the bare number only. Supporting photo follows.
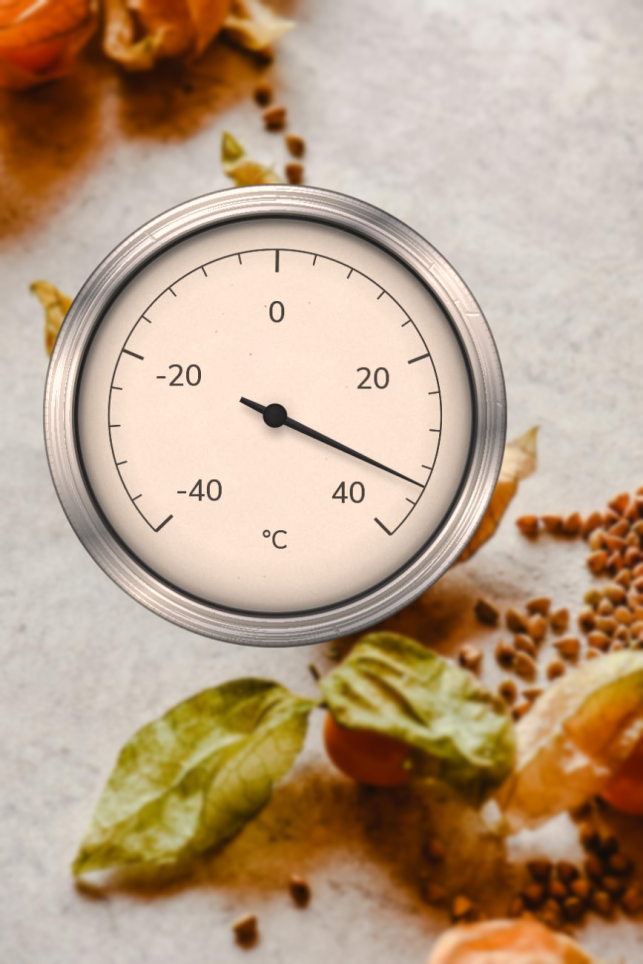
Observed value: 34
